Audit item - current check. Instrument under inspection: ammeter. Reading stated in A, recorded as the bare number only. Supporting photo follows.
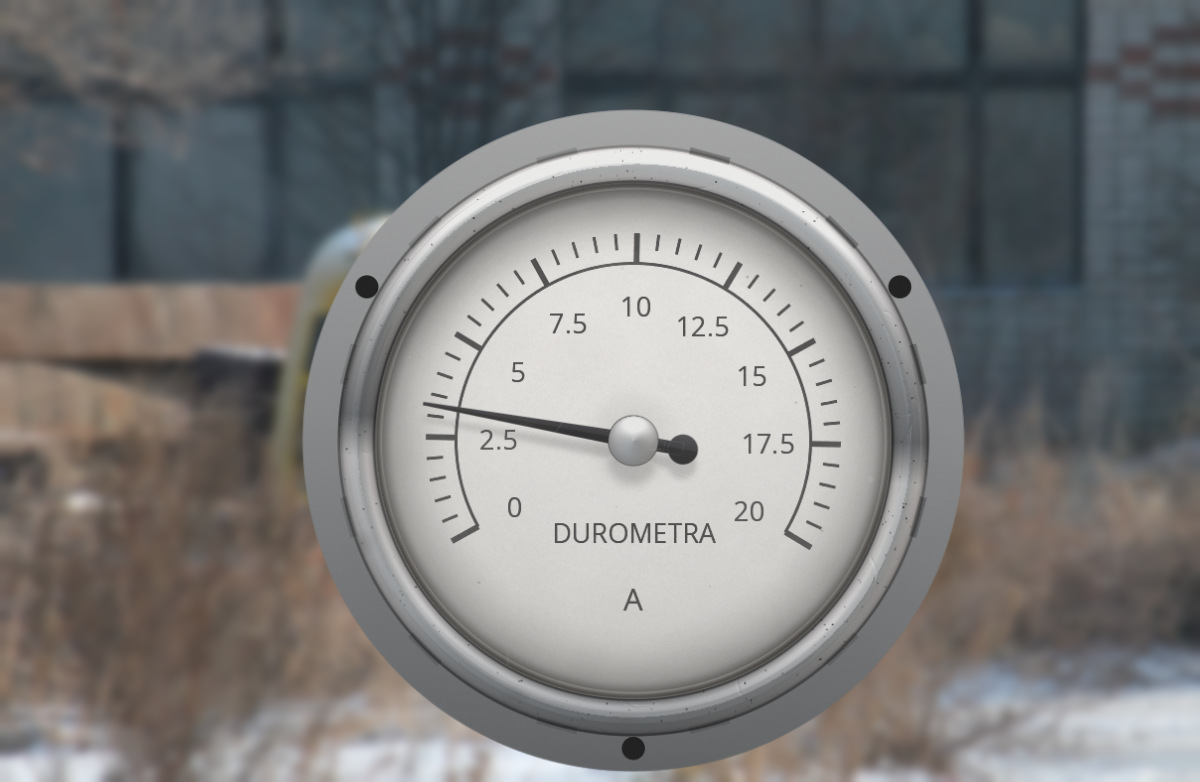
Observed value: 3.25
